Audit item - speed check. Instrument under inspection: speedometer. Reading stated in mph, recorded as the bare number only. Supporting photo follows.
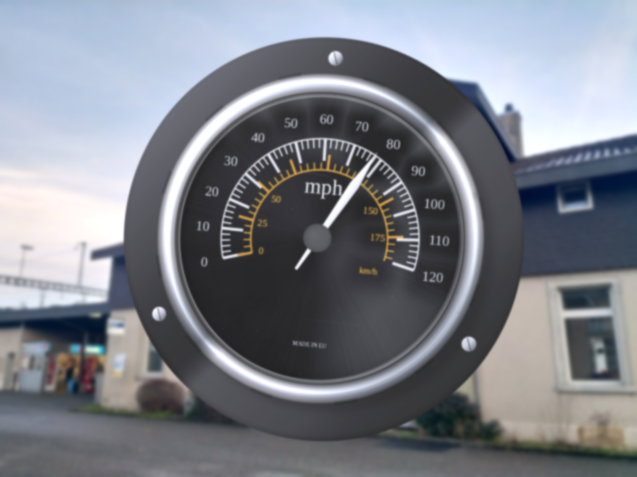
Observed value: 78
